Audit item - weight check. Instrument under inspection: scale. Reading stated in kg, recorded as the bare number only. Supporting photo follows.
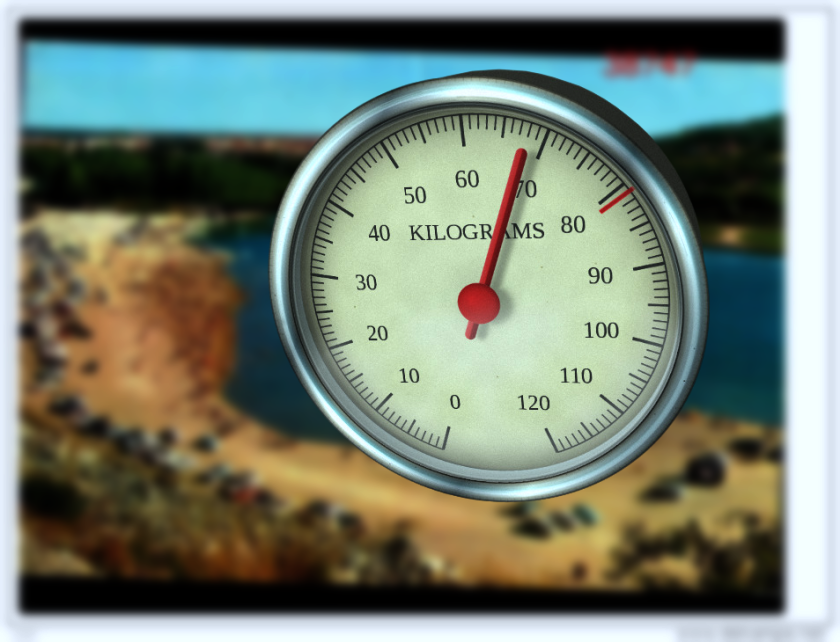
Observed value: 68
